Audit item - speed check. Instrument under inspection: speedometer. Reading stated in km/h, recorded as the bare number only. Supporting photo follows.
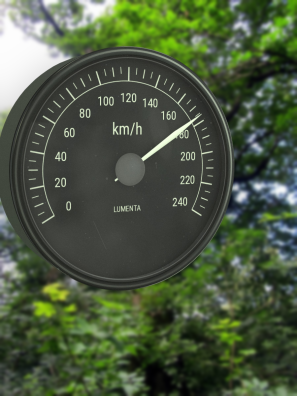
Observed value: 175
